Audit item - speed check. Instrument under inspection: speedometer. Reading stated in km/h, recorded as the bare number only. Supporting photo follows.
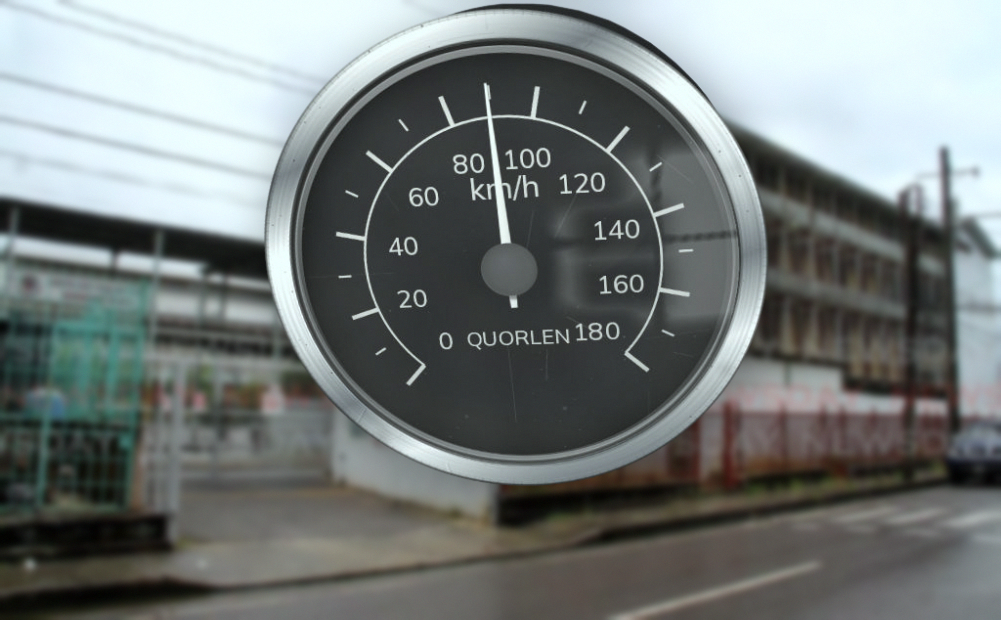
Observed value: 90
